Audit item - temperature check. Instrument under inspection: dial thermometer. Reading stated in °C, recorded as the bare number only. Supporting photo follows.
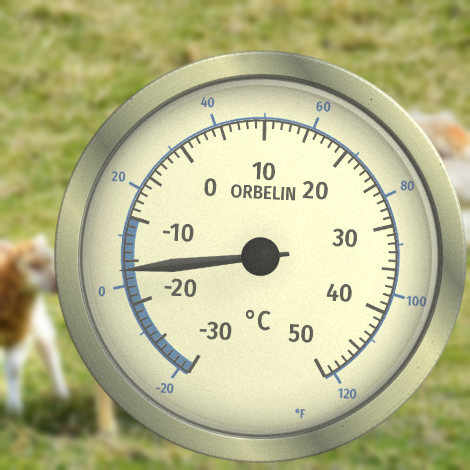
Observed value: -16
